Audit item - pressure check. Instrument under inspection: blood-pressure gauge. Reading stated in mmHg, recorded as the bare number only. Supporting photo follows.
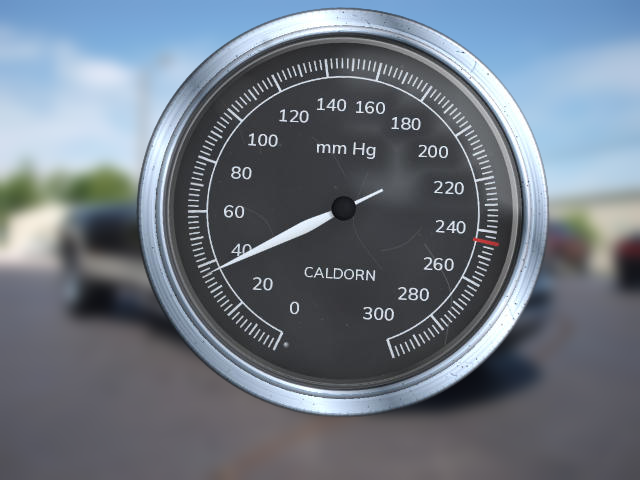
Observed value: 36
